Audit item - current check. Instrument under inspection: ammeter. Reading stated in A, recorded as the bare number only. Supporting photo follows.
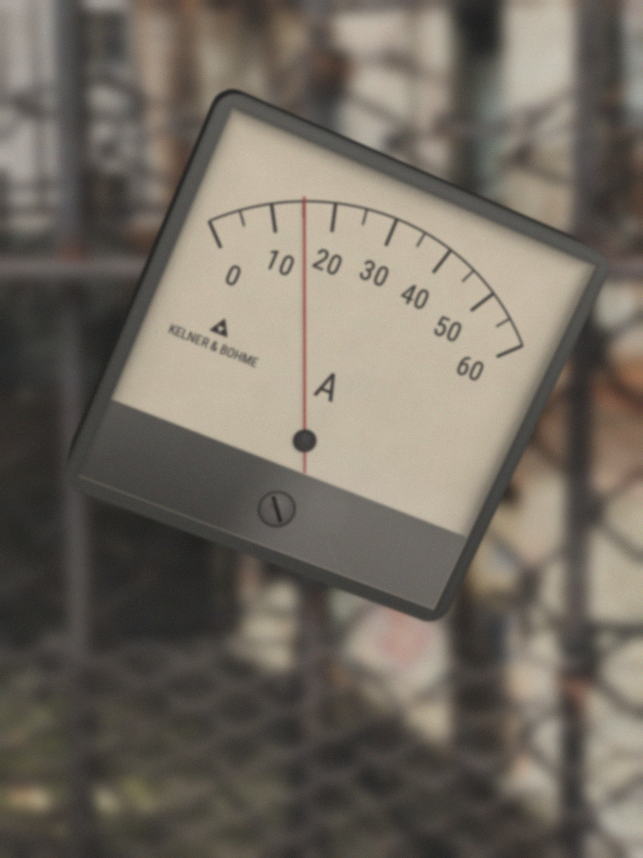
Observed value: 15
